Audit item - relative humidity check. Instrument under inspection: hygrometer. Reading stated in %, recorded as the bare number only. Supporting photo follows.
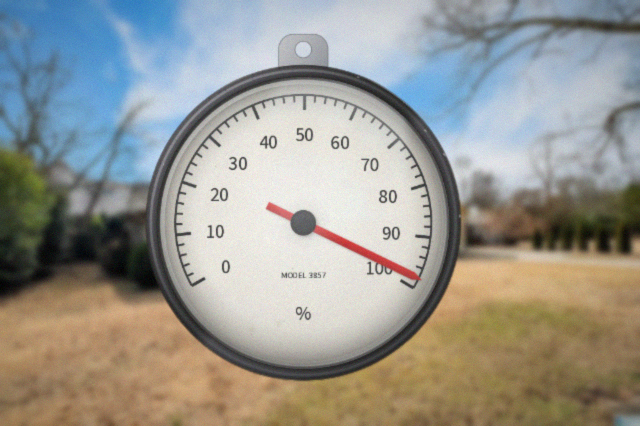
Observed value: 98
